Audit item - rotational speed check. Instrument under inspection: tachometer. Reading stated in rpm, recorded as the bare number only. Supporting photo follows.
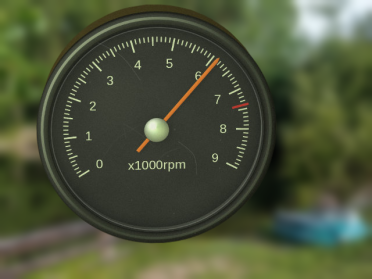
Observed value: 6100
